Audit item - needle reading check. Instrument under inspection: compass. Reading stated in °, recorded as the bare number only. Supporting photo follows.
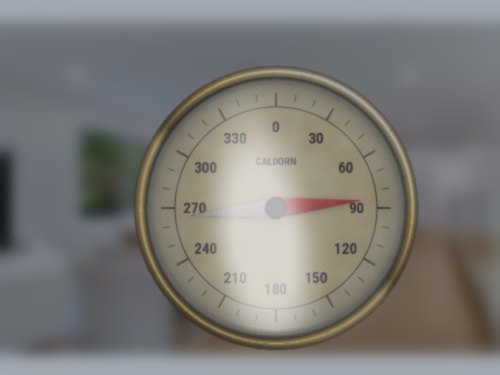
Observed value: 85
